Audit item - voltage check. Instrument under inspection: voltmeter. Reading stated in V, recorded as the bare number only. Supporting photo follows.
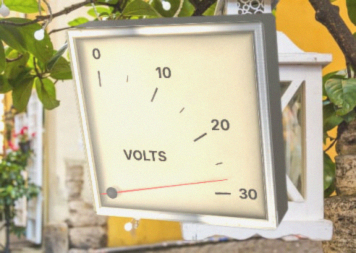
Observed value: 27.5
